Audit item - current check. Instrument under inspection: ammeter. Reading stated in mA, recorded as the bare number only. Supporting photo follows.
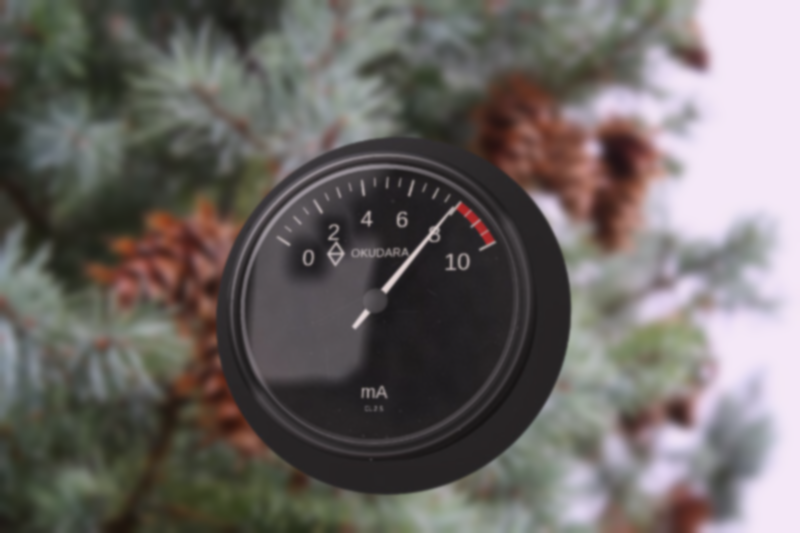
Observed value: 8
